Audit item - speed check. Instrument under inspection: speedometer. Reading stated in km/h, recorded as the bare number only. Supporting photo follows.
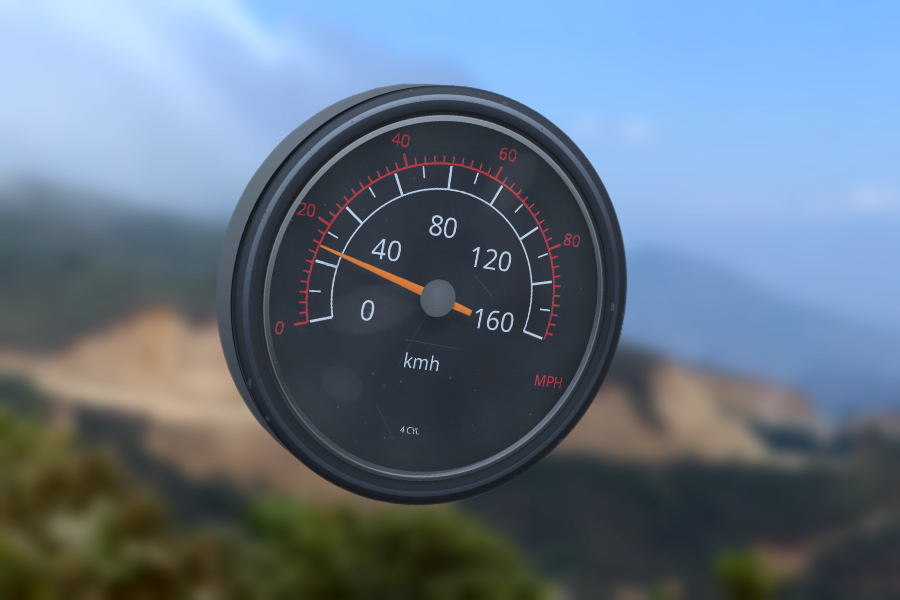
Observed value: 25
